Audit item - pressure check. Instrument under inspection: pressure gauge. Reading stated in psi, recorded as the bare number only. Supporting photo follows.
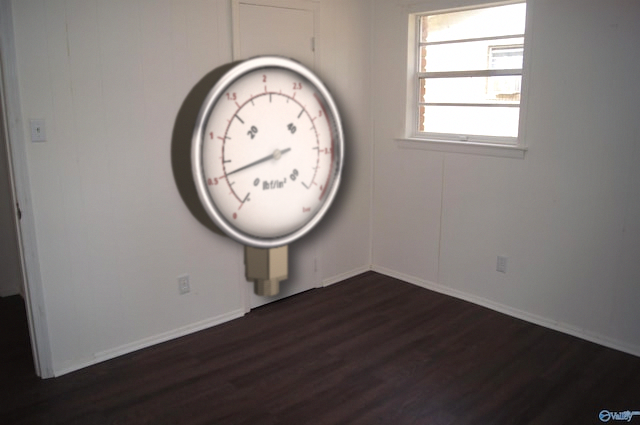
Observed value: 7.5
